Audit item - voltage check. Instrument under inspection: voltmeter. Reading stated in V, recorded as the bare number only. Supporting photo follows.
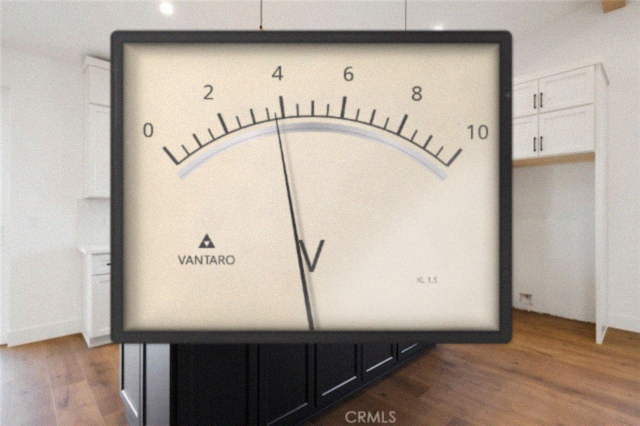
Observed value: 3.75
